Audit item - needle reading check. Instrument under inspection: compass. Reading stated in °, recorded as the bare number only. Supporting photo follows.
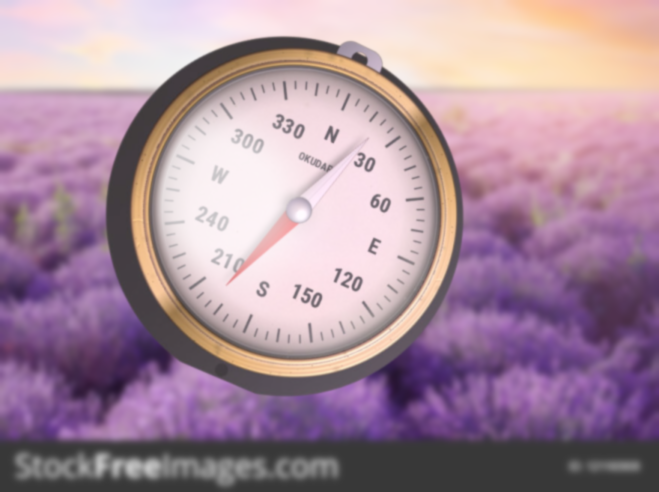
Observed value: 200
